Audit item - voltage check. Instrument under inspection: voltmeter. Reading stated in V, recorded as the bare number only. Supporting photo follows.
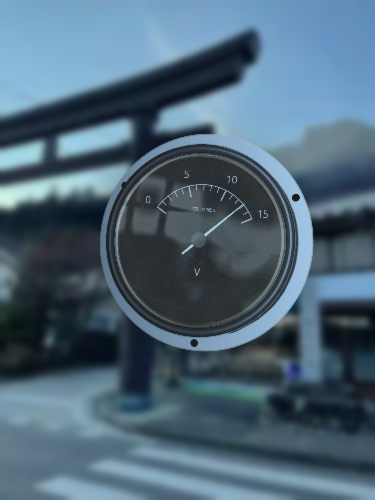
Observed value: 13
